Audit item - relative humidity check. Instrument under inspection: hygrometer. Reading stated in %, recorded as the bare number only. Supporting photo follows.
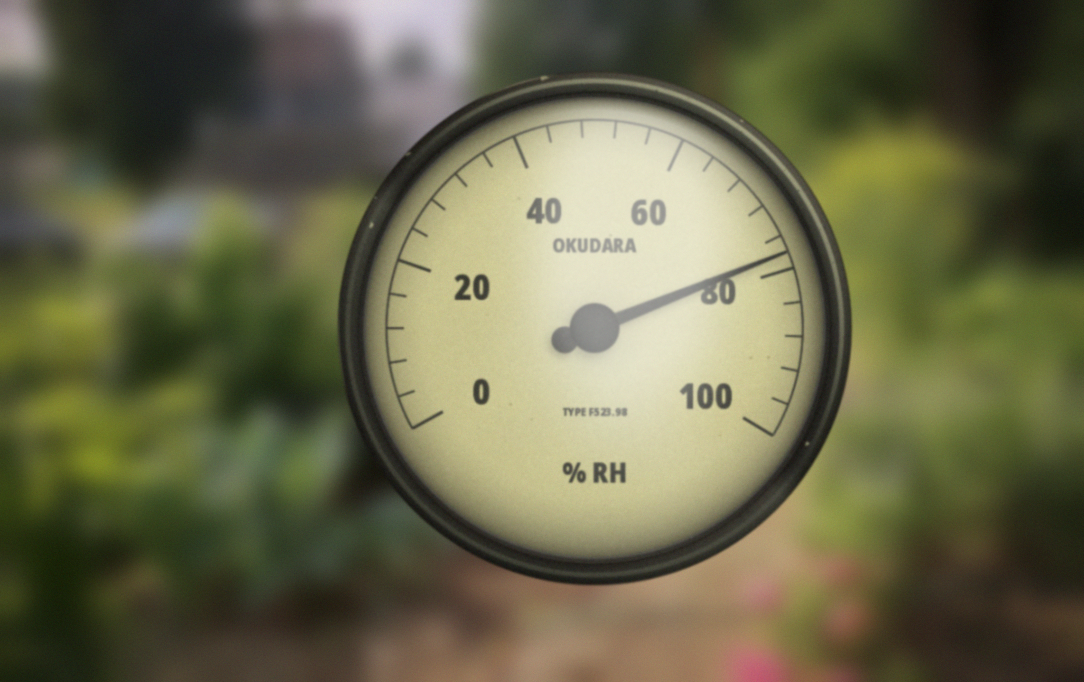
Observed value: 78
